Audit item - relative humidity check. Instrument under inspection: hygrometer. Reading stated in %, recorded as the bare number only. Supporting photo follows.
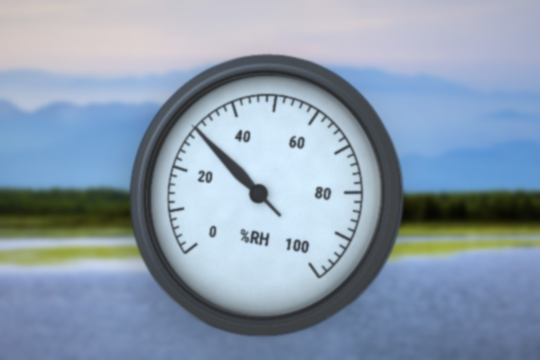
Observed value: 30
